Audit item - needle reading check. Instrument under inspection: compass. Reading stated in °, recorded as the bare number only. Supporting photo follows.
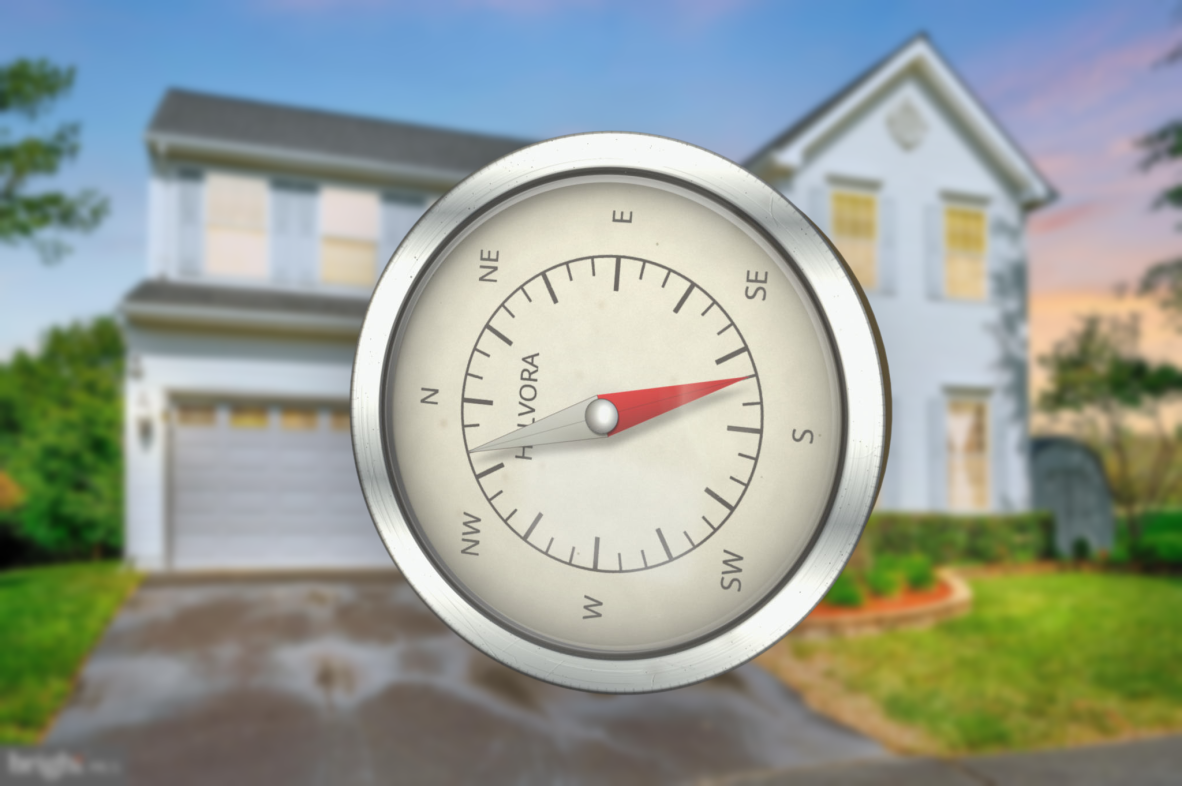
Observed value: 160
